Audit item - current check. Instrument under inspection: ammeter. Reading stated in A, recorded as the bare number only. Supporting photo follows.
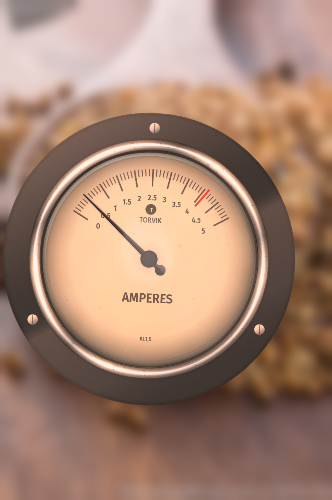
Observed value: 0.5
